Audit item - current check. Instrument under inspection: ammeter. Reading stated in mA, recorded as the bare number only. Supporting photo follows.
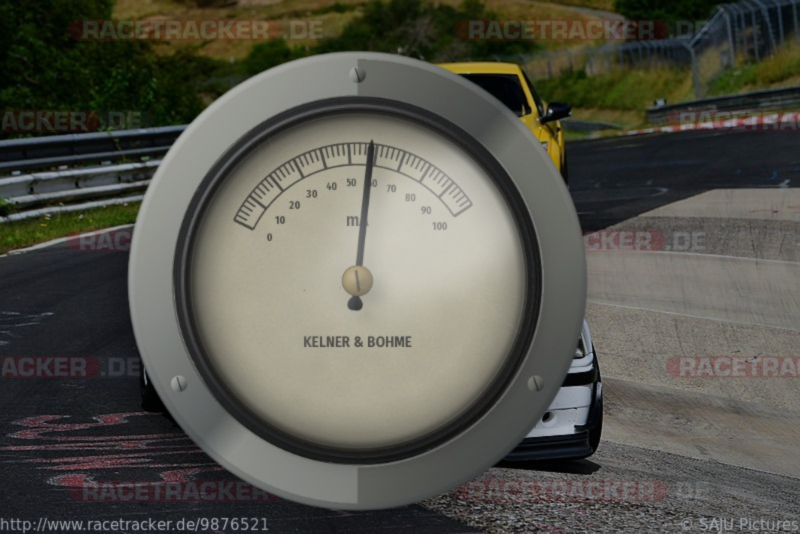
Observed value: 58
